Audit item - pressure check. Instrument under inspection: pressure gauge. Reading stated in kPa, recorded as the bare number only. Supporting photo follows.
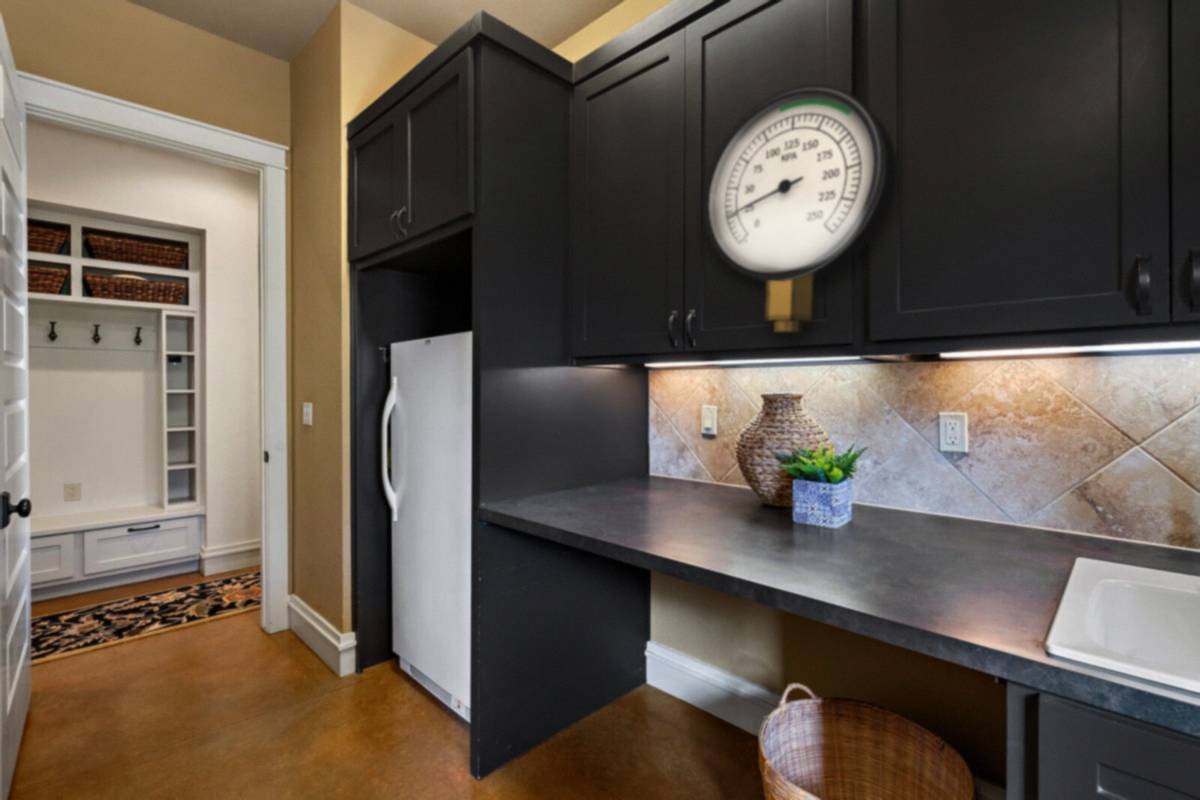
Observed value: 25
